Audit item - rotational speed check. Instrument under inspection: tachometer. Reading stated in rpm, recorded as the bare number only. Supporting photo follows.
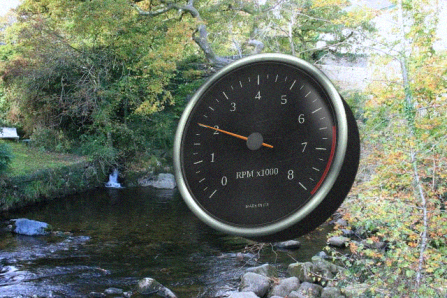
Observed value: 2000
